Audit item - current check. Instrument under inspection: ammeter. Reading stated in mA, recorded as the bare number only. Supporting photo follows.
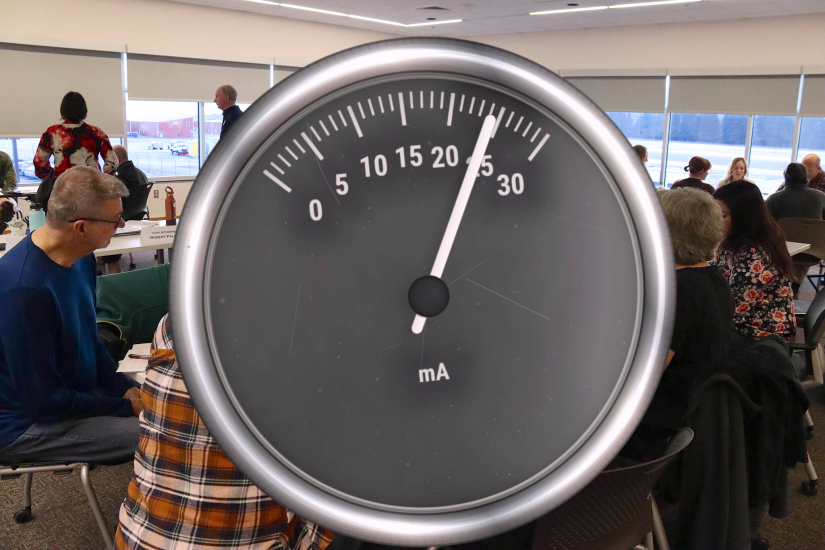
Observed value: 24
